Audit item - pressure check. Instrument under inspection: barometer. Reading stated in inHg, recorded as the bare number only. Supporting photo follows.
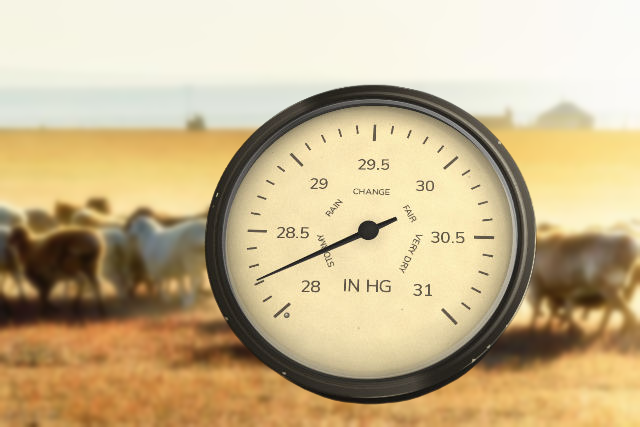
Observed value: 28.2
